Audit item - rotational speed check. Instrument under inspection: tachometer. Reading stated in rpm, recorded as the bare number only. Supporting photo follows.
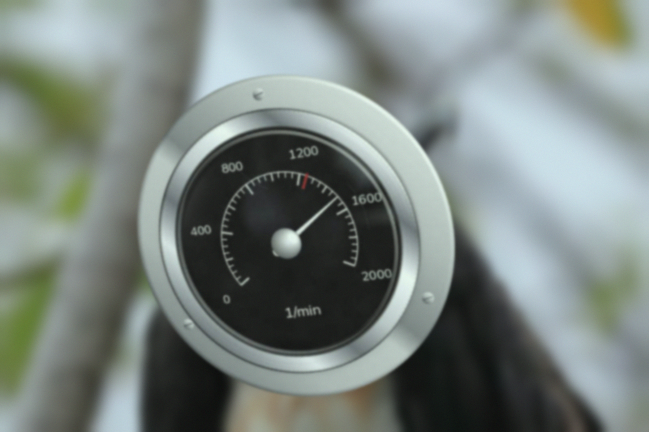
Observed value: 1500
